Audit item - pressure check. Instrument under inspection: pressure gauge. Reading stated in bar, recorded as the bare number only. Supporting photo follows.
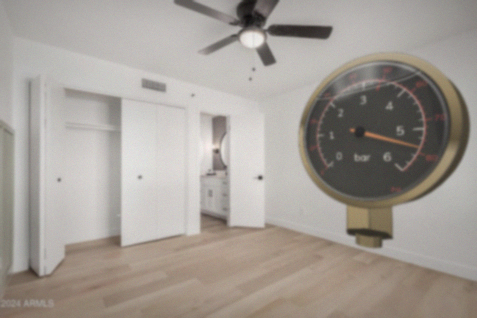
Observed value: 5.4
